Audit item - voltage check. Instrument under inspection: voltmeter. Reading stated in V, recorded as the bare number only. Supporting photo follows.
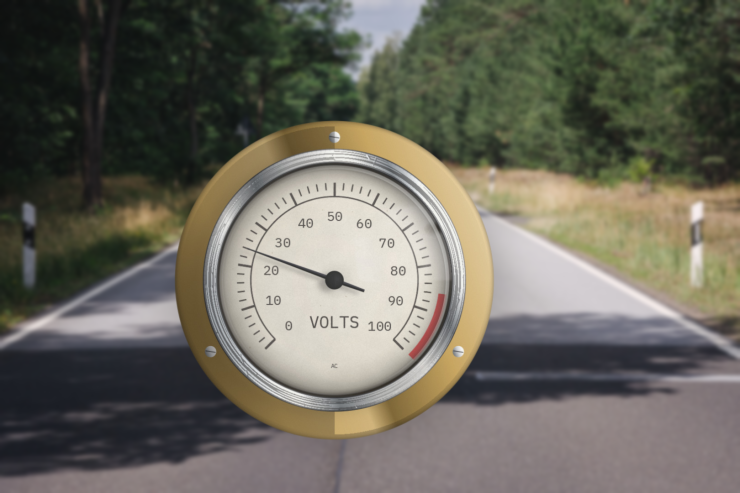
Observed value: 24
